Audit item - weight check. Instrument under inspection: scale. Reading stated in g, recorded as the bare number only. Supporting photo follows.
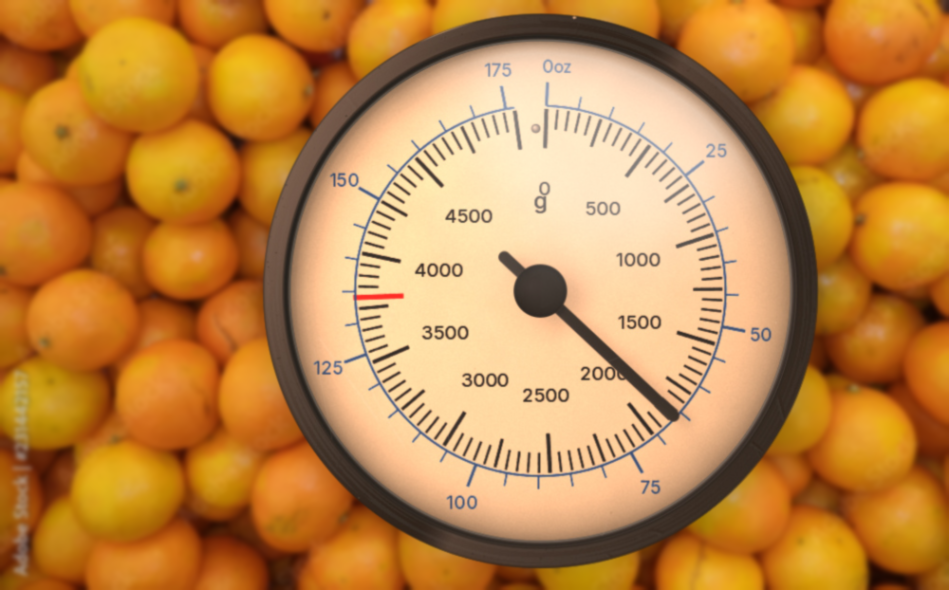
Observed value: 1875
